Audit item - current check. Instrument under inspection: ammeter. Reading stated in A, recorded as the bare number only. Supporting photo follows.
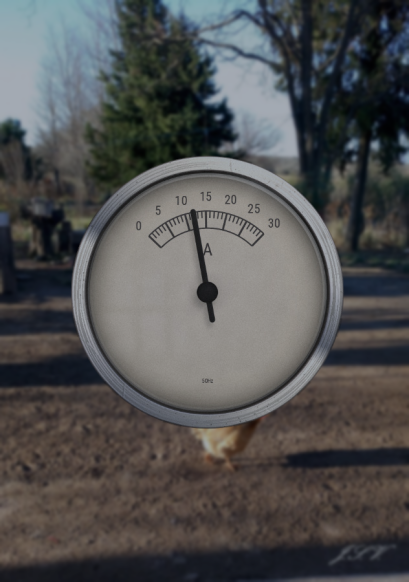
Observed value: 12
